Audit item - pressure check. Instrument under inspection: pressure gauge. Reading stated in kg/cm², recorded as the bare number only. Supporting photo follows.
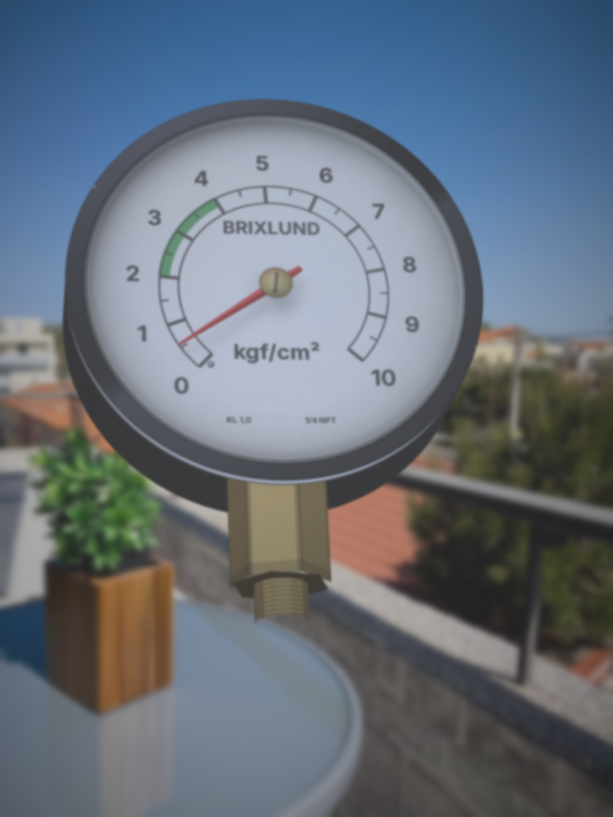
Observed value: 0.5
